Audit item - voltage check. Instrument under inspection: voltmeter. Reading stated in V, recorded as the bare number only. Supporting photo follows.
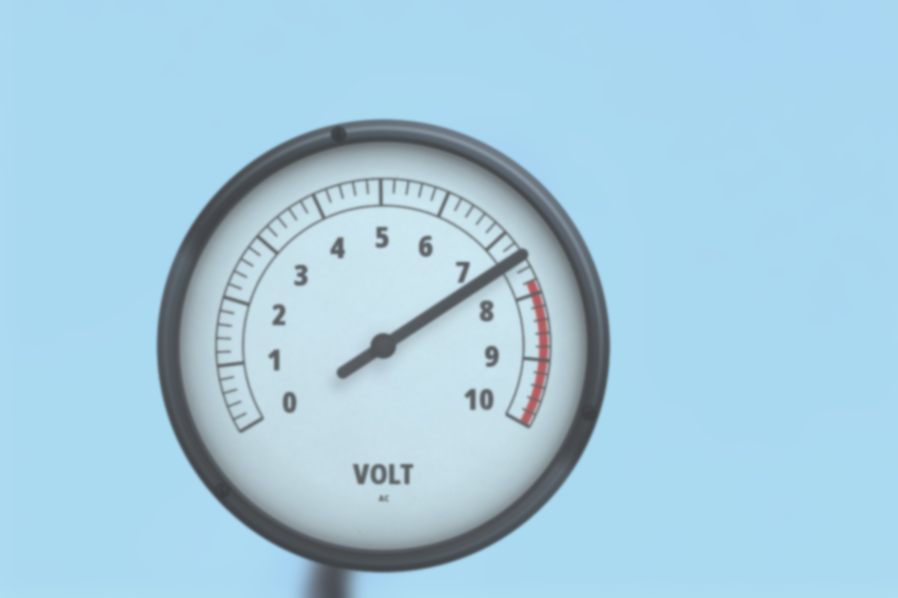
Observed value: 7.4
